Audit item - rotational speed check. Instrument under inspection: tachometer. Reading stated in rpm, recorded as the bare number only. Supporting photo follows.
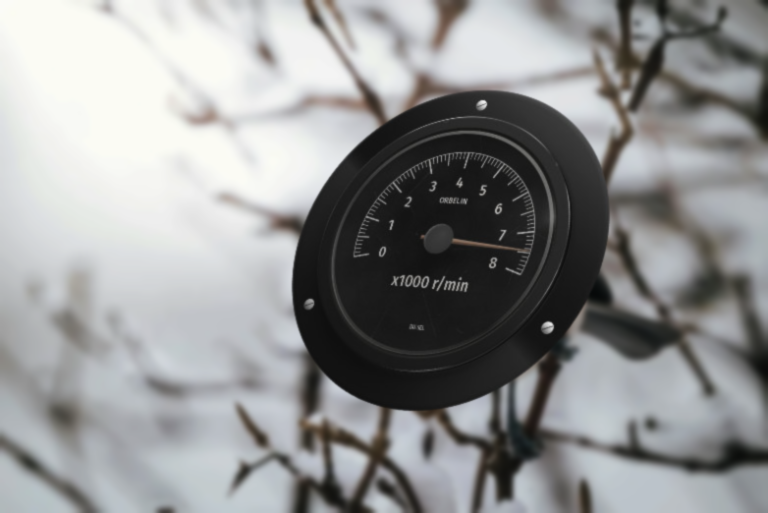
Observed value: 7500
